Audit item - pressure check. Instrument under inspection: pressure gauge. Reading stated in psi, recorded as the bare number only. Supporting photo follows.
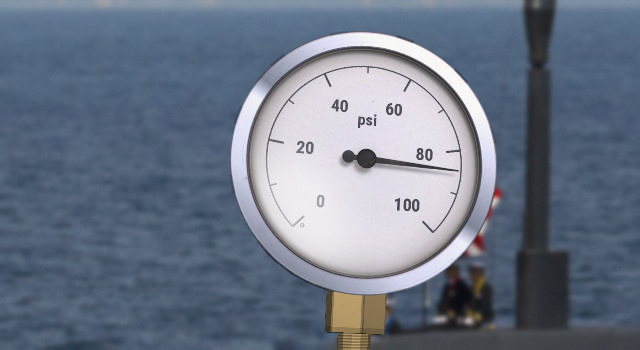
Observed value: 85
